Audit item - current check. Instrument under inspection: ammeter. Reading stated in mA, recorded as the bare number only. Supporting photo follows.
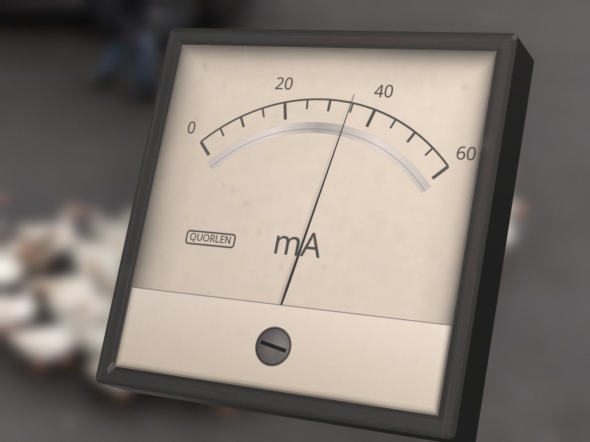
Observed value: 35
